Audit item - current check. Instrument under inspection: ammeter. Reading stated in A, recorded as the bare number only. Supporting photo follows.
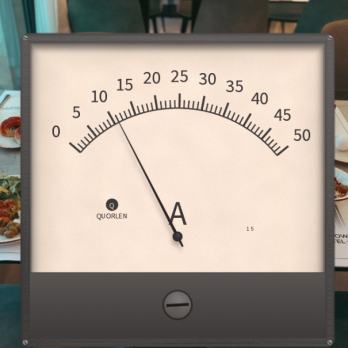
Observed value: 11
